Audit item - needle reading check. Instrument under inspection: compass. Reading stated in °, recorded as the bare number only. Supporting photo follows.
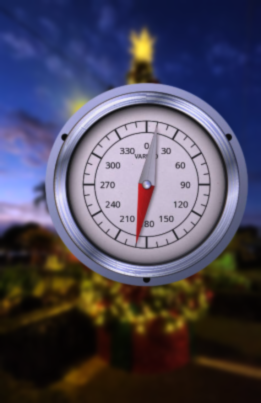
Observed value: 190
